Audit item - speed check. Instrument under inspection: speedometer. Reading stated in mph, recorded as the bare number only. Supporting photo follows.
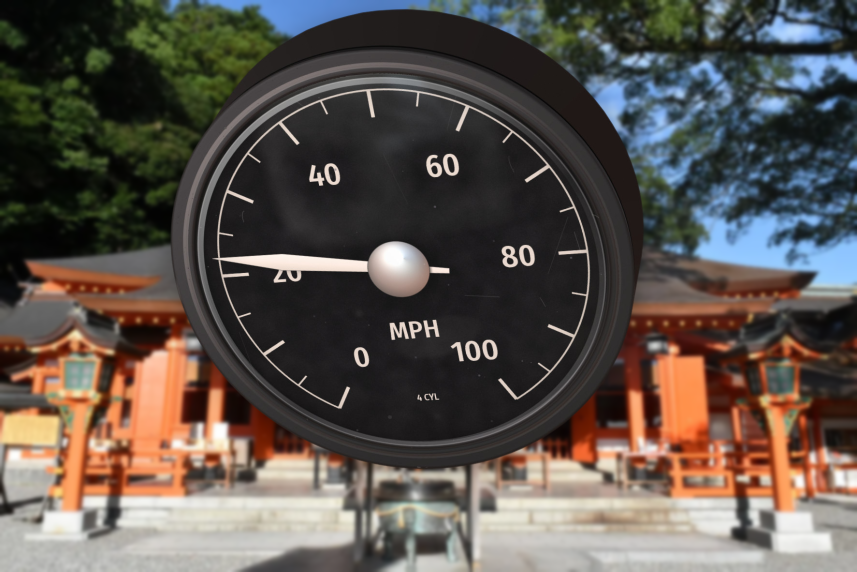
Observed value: 22.5
